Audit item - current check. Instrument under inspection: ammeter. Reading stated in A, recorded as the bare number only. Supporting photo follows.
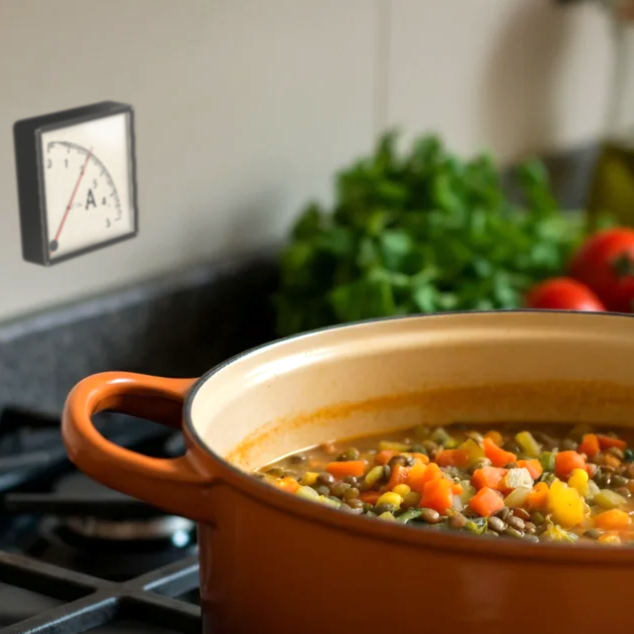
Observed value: 2
